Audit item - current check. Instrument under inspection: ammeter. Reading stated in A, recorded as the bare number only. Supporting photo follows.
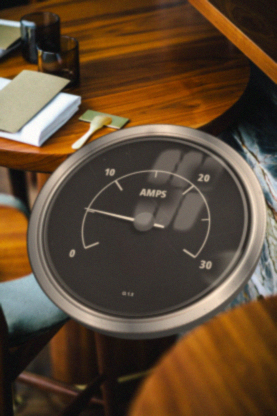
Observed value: 5
